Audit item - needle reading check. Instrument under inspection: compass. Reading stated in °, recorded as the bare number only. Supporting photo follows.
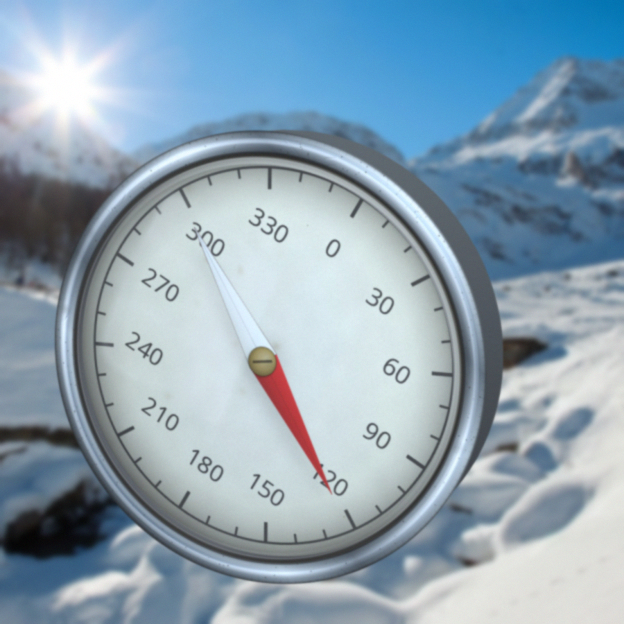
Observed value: 120
